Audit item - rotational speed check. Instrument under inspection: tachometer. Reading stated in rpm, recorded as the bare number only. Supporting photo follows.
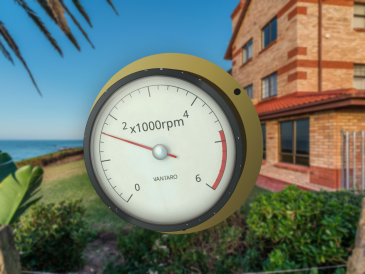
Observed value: 1600
